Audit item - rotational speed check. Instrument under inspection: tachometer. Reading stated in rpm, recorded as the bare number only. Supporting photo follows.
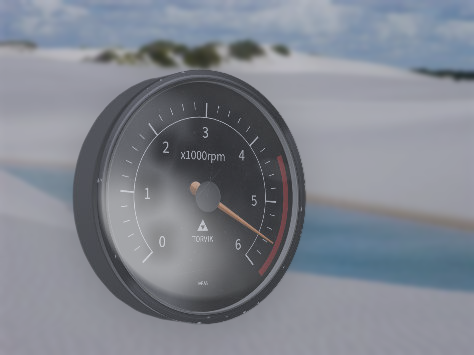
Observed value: 5600
